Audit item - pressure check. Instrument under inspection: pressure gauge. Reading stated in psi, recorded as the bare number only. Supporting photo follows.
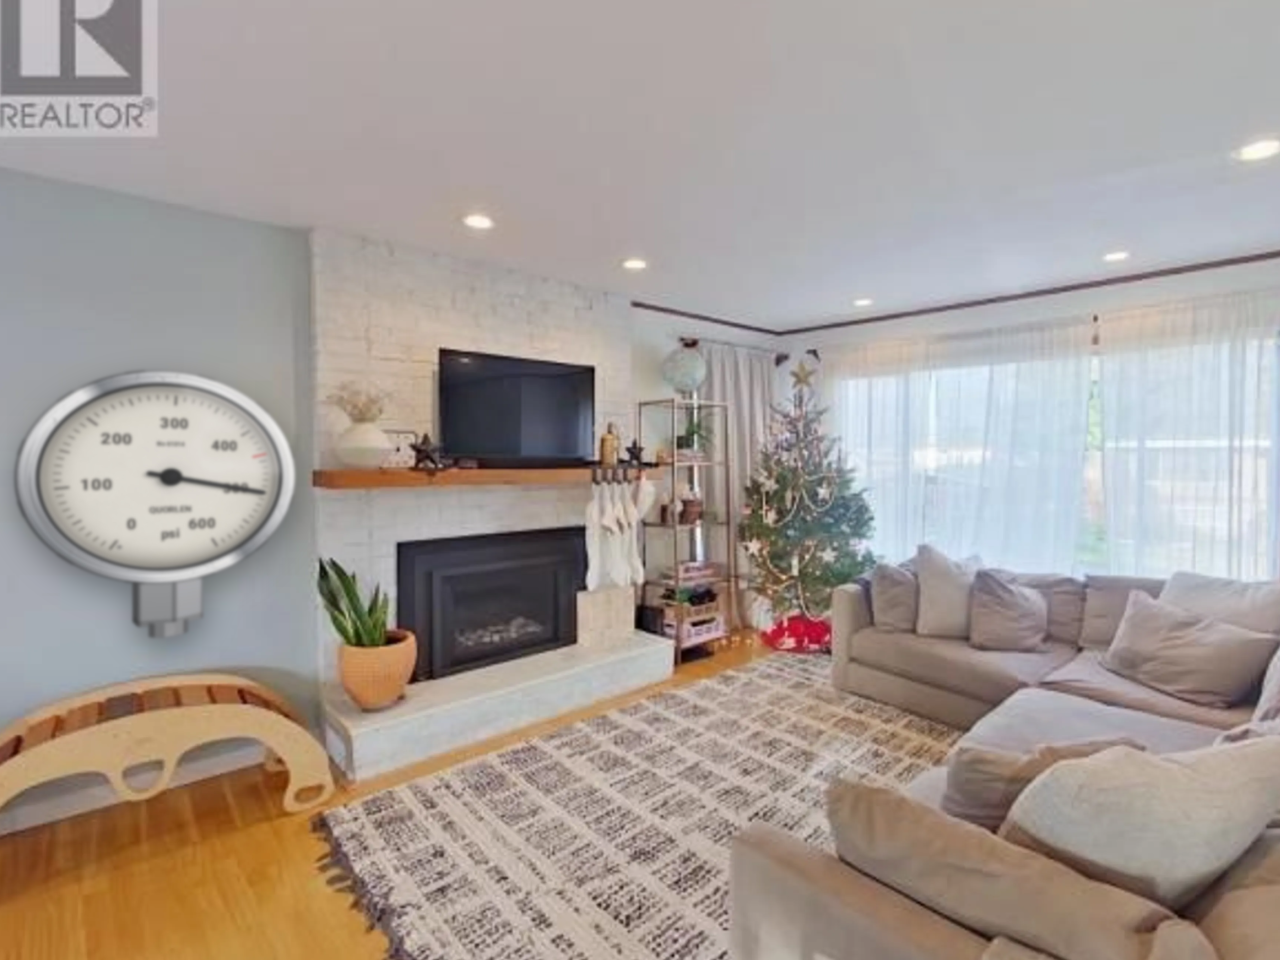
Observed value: 500
